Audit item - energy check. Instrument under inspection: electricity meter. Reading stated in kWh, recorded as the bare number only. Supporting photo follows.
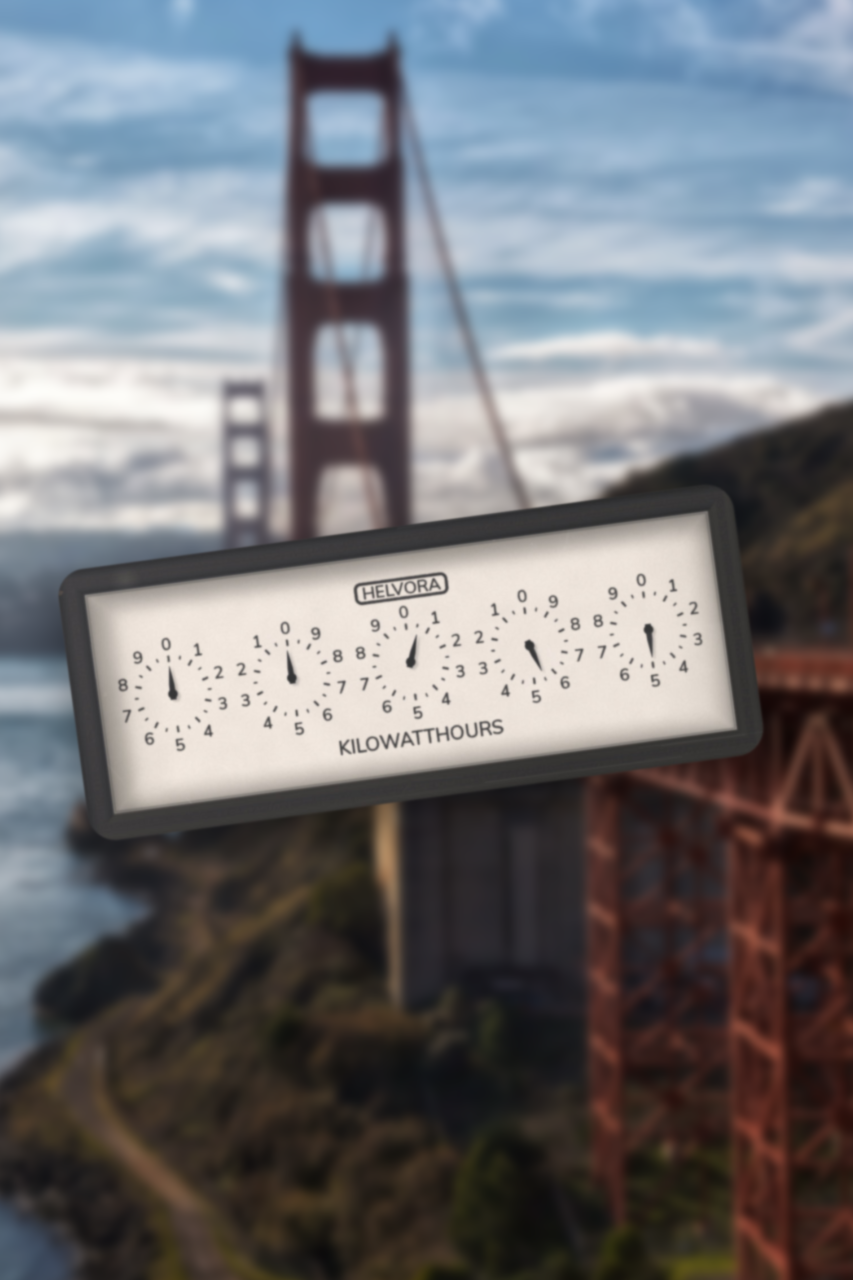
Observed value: 55
